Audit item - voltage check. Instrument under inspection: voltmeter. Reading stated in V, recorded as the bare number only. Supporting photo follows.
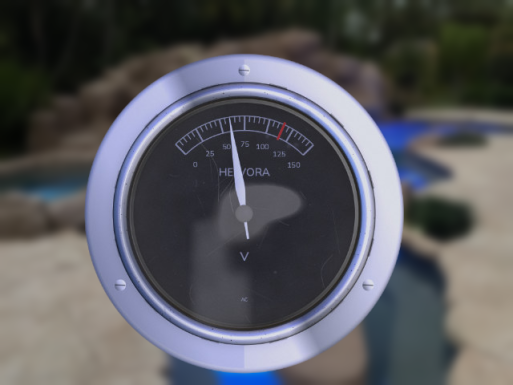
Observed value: 60
